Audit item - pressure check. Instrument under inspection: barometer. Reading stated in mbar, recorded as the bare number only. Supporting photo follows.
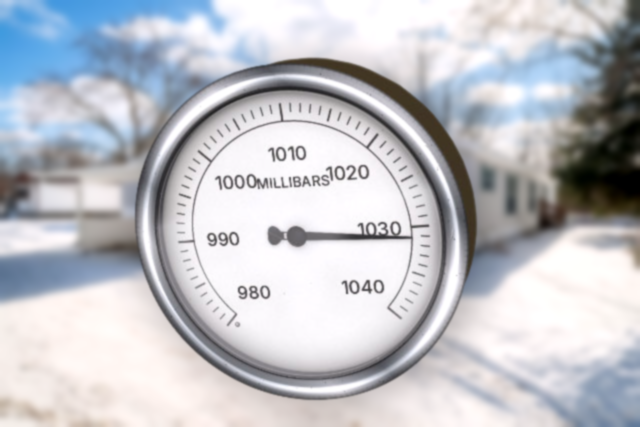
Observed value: 1031
